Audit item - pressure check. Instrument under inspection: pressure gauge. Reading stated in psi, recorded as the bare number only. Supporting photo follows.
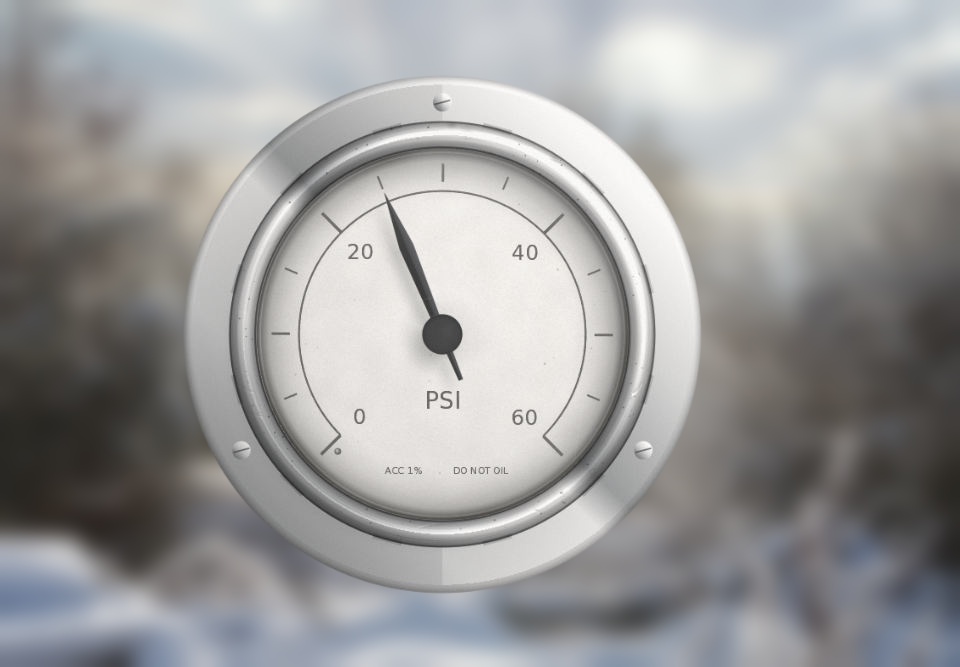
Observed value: 25
